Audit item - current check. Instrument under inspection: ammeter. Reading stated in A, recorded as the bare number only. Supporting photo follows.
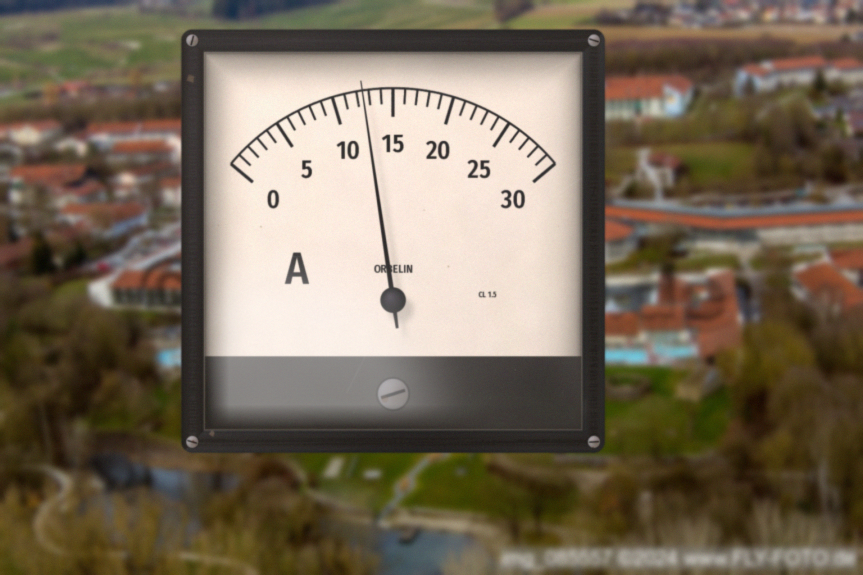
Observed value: 12.5
